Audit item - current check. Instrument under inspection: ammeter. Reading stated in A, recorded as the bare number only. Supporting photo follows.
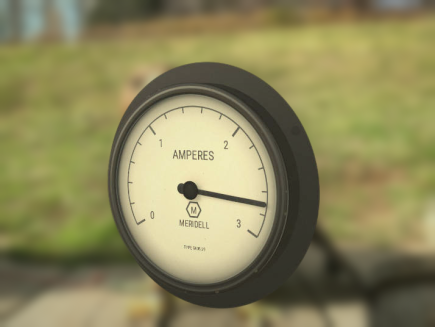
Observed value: 2.7
